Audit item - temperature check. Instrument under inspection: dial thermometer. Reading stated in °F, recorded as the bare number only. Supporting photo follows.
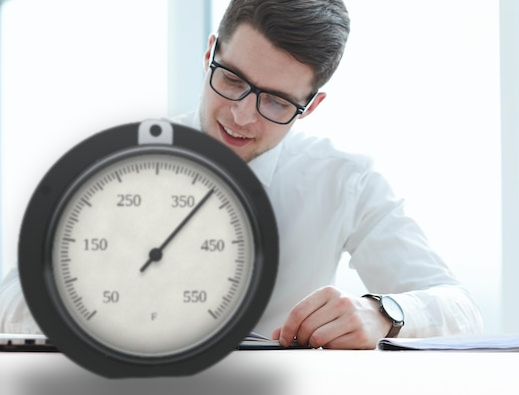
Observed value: 375
